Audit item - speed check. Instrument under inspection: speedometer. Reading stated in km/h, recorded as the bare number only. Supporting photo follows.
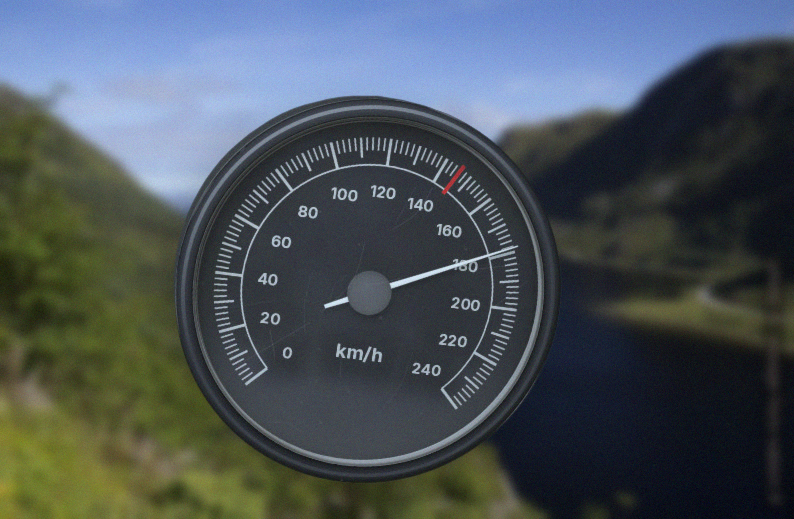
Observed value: 178
